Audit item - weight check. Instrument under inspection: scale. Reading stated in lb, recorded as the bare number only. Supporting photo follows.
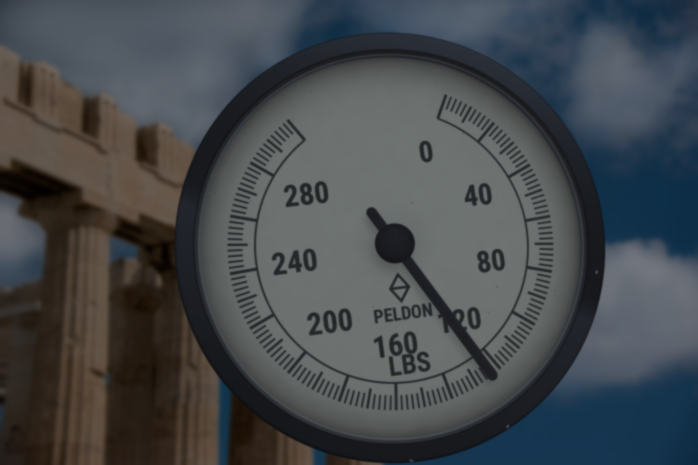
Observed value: 124
